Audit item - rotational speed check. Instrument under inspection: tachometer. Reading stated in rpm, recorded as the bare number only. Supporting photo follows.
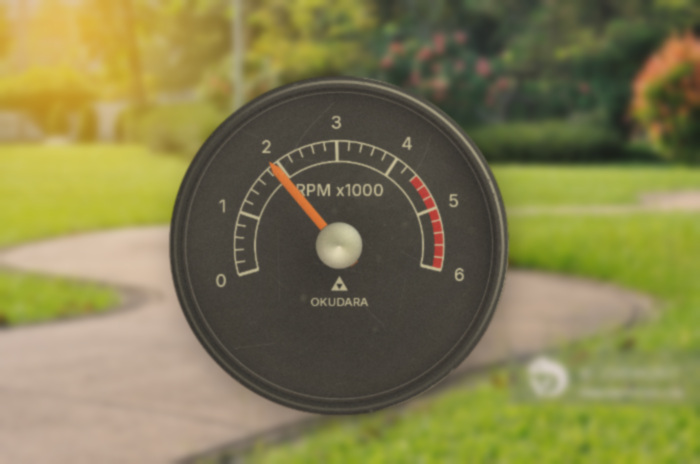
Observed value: 1900
